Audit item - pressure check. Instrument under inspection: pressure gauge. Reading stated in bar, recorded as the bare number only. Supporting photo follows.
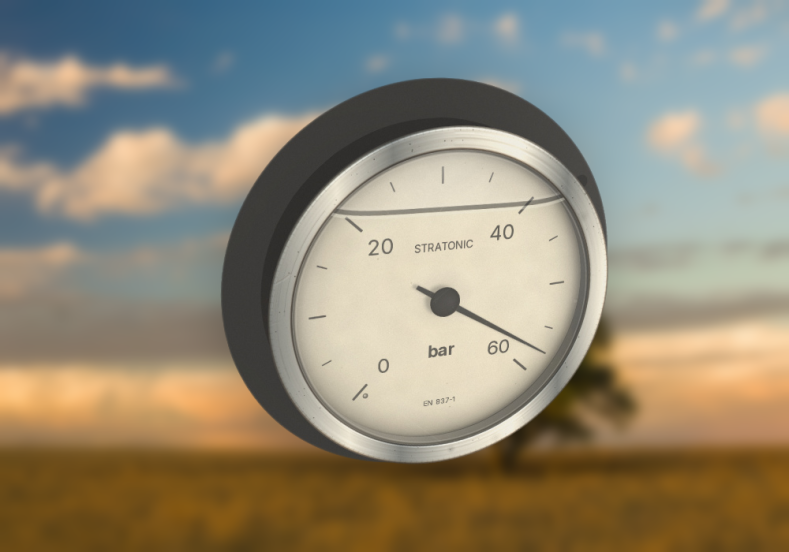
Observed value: 57.5
